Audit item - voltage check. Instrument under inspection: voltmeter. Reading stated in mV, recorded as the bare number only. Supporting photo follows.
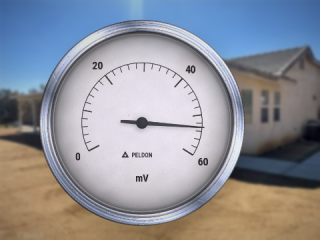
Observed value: 53
